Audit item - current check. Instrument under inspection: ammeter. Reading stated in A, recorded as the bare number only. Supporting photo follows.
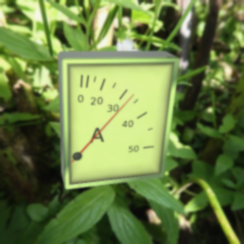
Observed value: 32.5
